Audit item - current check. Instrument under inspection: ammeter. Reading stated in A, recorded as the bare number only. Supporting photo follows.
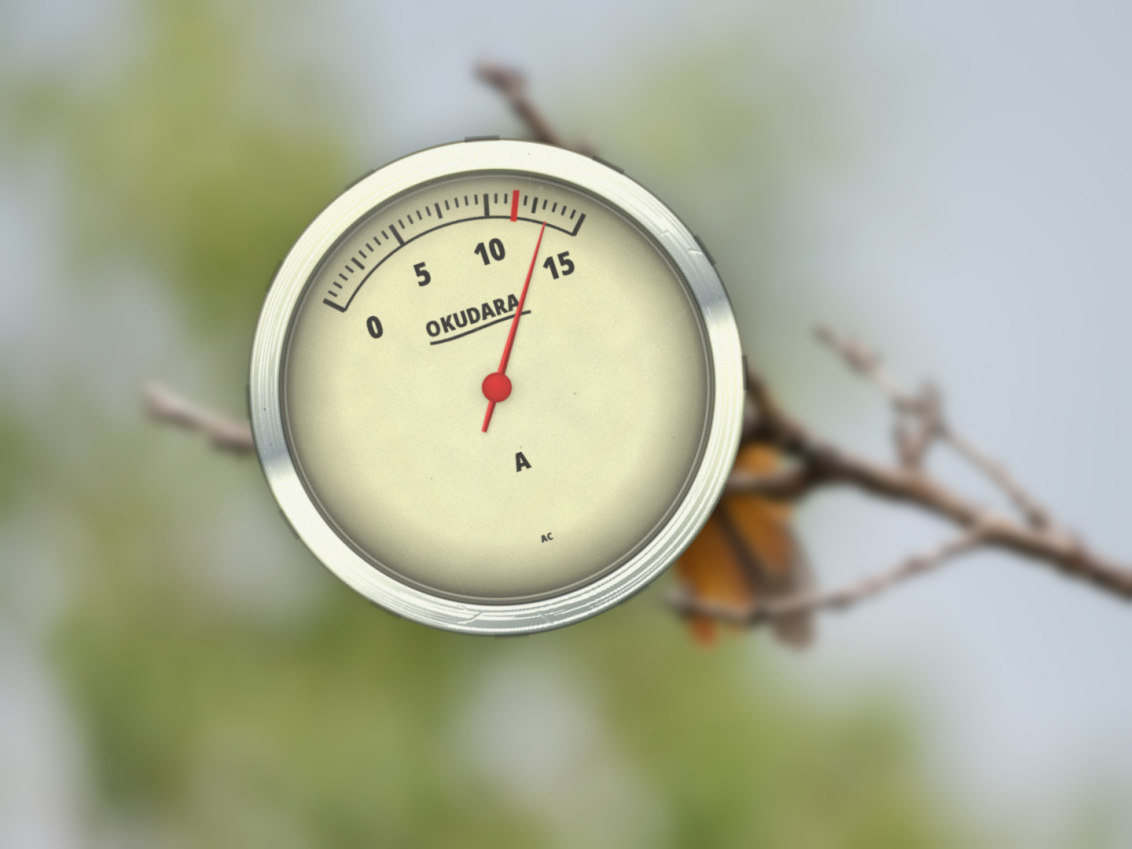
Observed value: 13.25
